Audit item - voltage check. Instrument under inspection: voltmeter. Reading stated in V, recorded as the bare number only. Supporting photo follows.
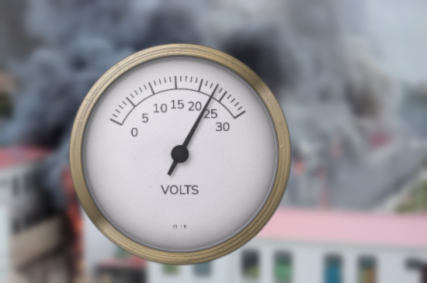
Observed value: 23
